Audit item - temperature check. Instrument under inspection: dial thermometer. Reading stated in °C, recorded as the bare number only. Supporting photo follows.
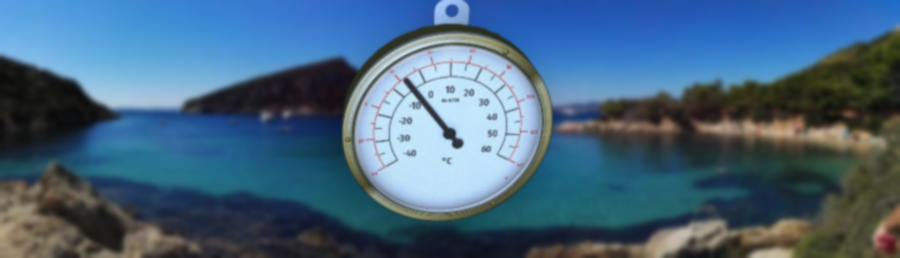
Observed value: -5
